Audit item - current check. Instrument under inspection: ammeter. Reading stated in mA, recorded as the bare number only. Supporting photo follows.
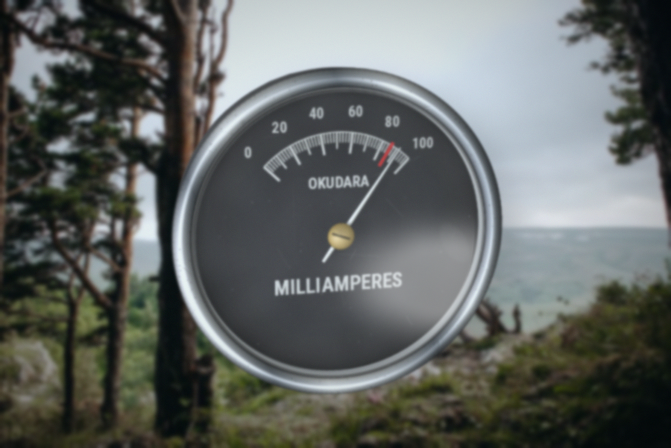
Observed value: 90
